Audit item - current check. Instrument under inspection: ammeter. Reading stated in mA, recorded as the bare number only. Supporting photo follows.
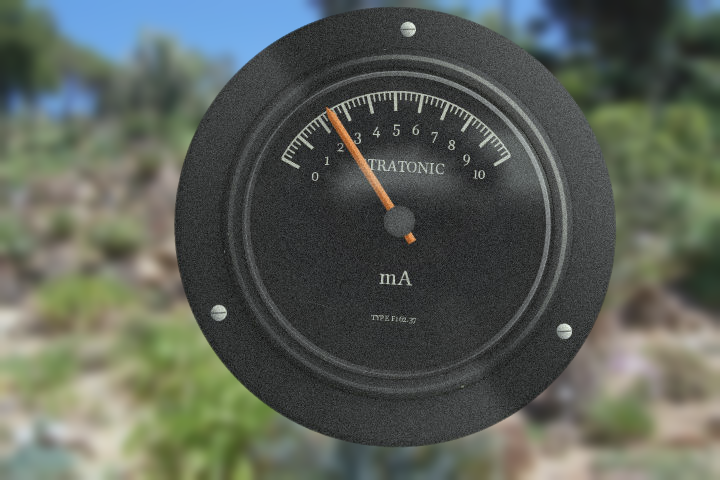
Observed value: 2.4
